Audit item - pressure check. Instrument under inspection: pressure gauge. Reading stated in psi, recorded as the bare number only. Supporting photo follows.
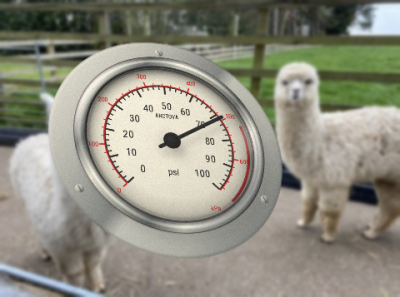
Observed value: 72
